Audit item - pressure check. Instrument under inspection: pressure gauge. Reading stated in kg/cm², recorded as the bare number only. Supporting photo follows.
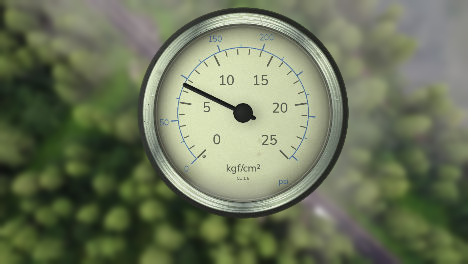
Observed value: 6.5
